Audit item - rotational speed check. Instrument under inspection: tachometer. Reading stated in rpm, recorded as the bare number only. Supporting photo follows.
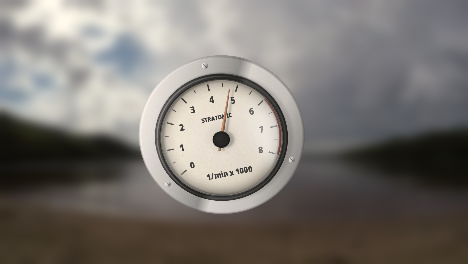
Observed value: 4750
